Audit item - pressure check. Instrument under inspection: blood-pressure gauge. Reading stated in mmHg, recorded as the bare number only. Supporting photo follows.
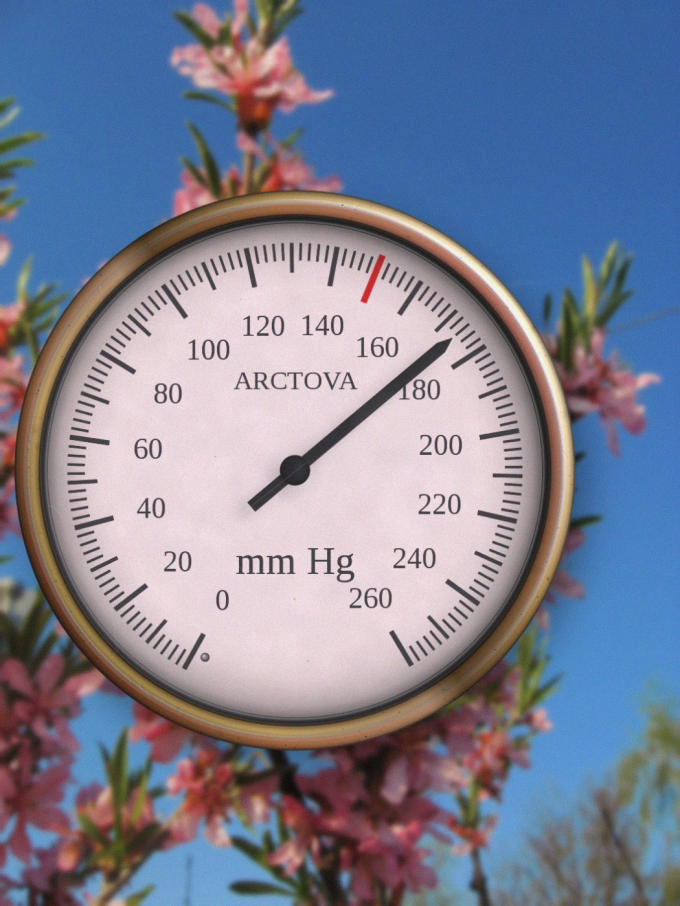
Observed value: 174
